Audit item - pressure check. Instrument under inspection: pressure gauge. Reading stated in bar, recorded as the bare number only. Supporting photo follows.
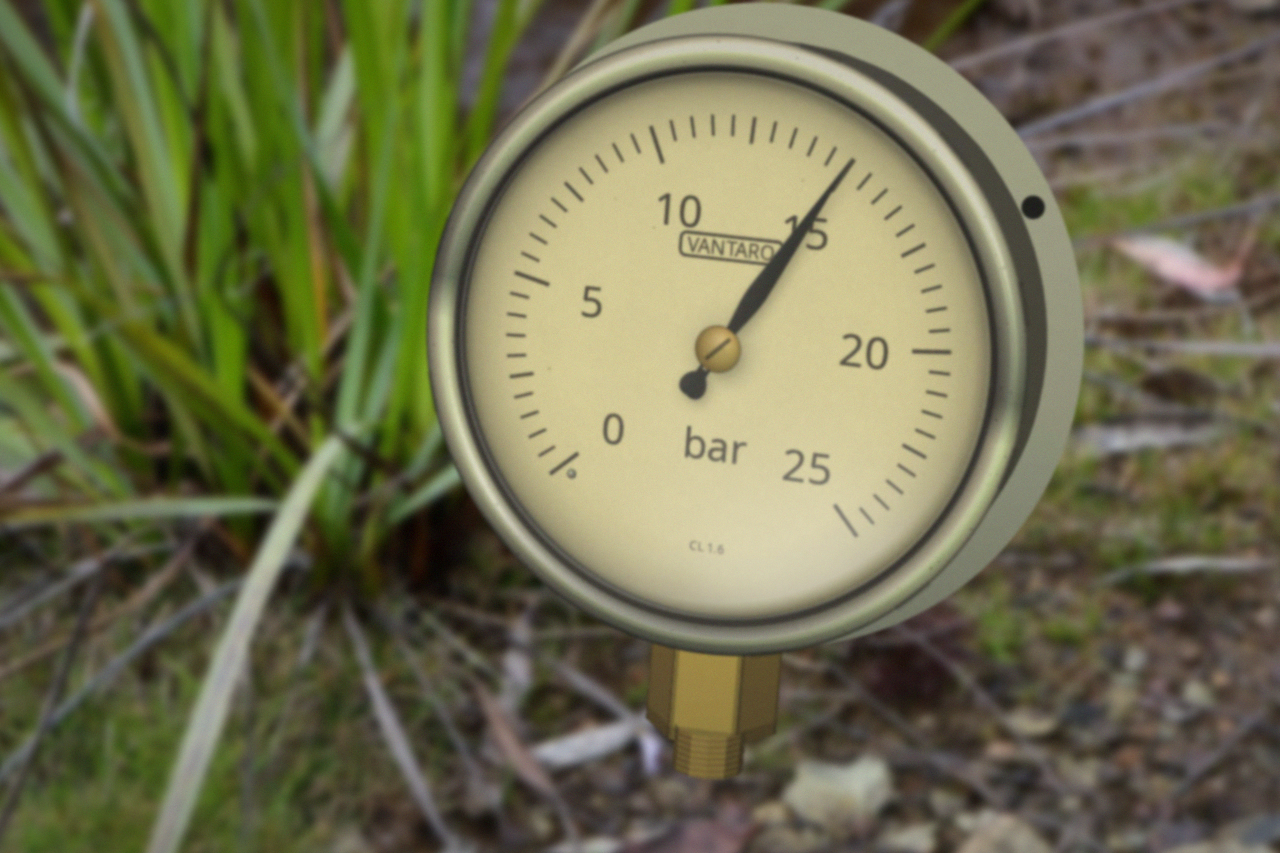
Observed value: 15
